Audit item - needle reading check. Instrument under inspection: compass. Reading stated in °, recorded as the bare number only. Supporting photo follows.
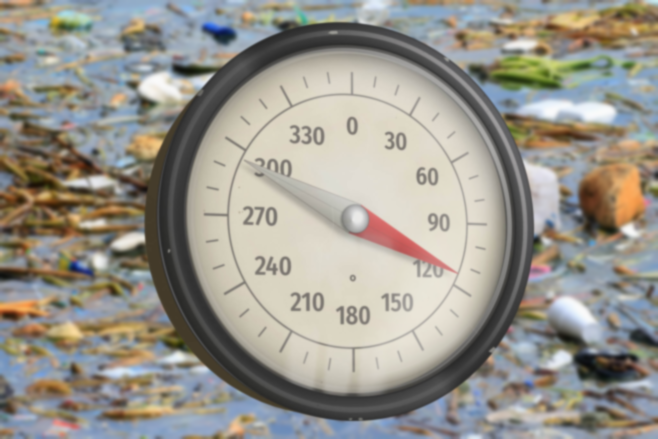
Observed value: 115
